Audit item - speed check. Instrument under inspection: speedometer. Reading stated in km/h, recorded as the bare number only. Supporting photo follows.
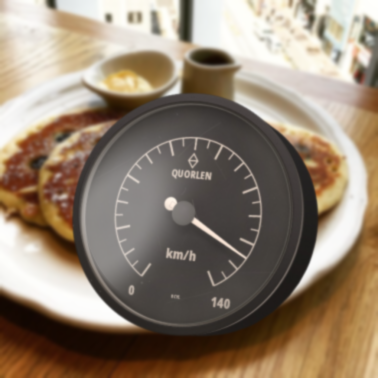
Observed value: 125
